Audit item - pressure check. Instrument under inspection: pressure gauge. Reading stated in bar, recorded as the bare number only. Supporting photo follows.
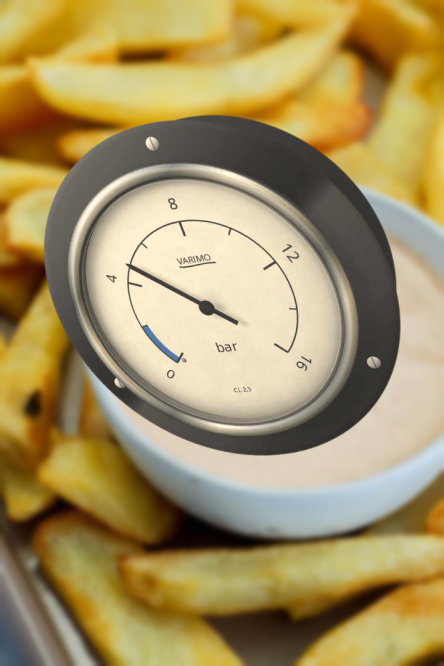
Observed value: 5
